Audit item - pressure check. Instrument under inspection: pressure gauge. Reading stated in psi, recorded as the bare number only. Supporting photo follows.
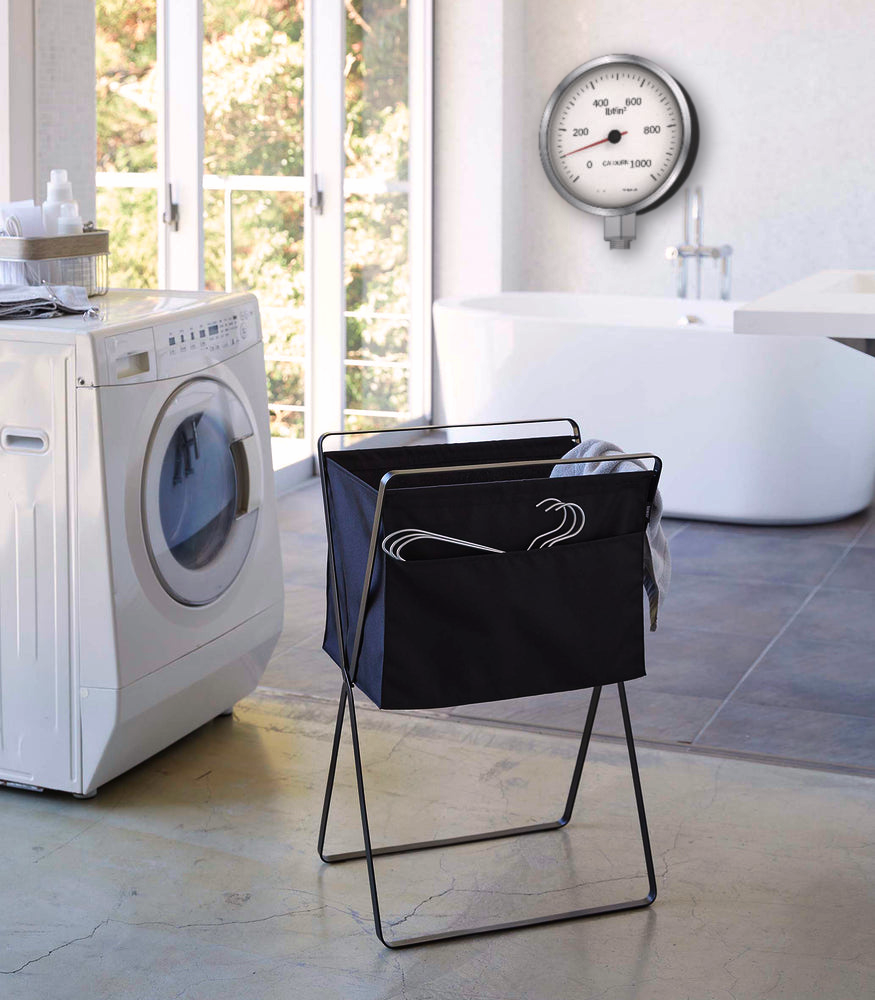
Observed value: 100
